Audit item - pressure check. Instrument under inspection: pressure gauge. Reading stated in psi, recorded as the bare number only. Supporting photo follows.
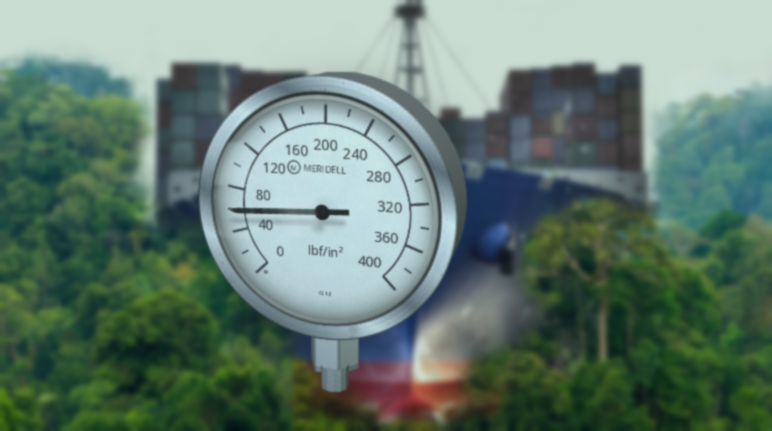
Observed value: 60
